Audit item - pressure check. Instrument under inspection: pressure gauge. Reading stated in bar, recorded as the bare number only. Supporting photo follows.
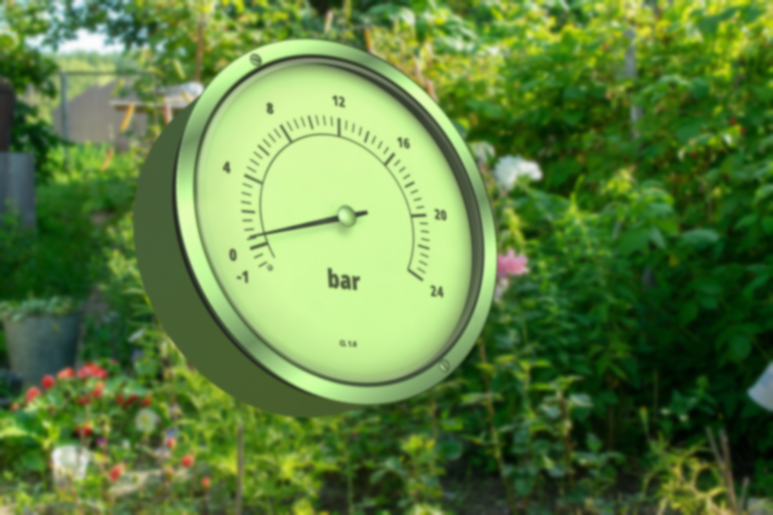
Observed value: 0.5
